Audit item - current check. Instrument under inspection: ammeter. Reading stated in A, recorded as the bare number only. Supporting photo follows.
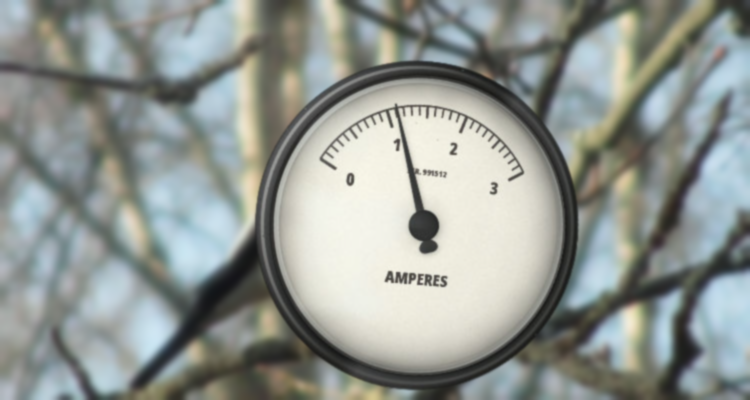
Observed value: 1.1
